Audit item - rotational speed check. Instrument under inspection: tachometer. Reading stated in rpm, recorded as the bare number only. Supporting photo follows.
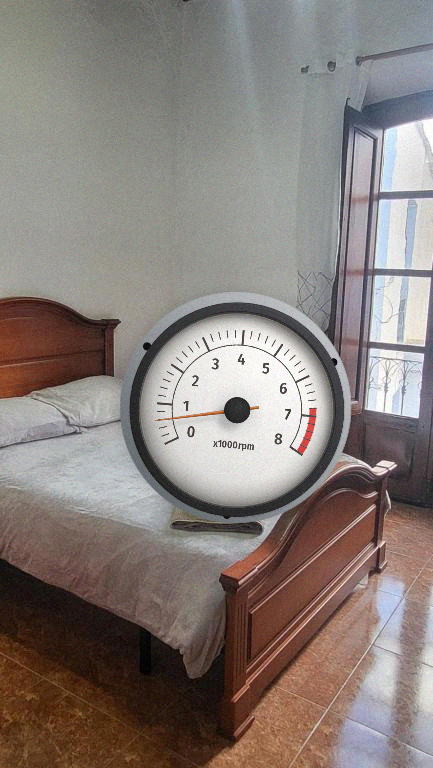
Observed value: 600
